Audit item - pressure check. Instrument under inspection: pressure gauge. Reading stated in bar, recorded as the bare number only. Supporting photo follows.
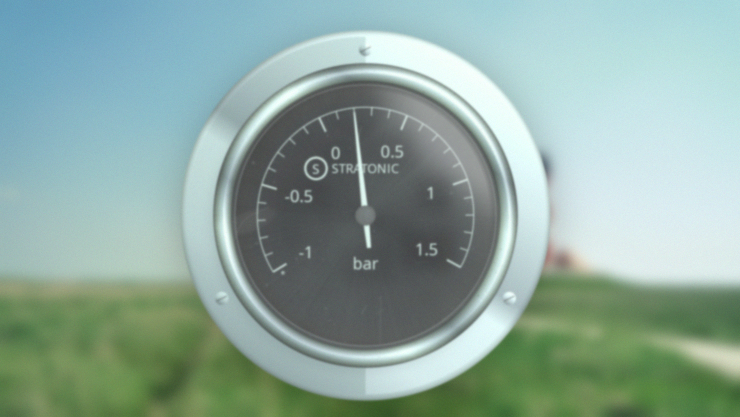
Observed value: 0.2
